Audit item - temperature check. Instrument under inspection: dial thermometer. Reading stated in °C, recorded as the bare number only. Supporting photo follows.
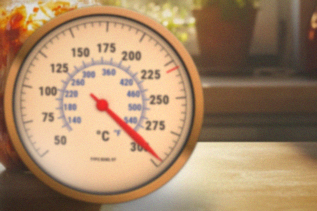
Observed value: 295
